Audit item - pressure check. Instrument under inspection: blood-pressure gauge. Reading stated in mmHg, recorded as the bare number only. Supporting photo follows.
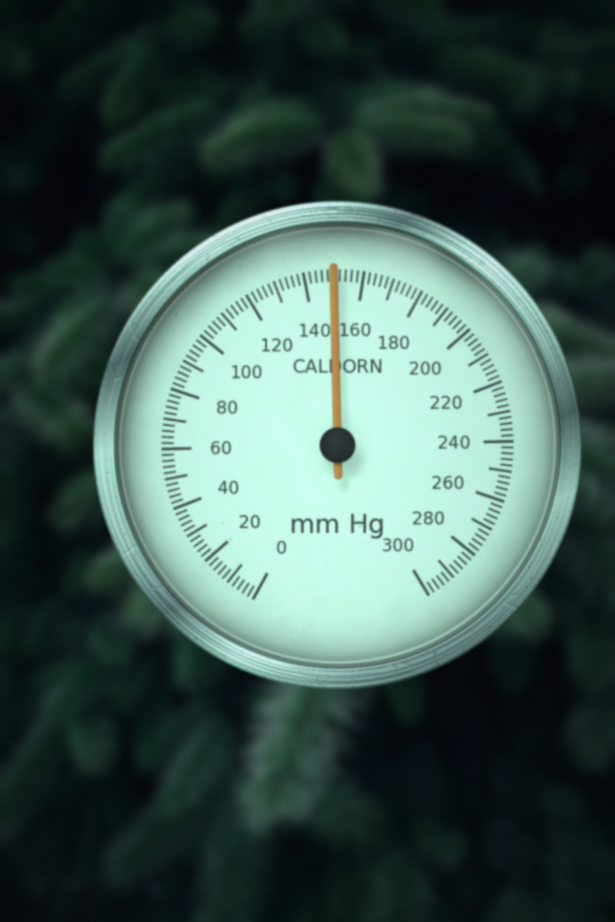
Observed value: 150
